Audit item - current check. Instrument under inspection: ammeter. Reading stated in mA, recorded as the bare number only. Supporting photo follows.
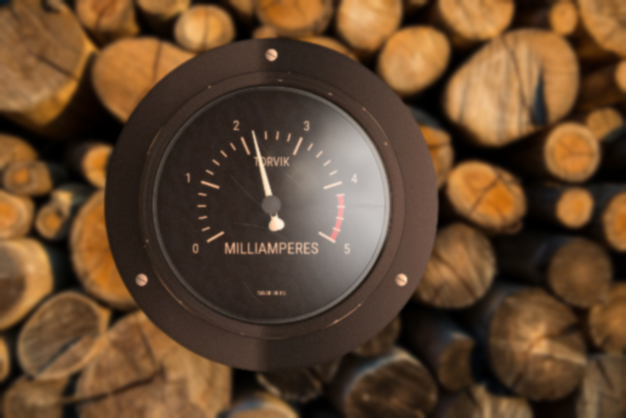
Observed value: 2.2
